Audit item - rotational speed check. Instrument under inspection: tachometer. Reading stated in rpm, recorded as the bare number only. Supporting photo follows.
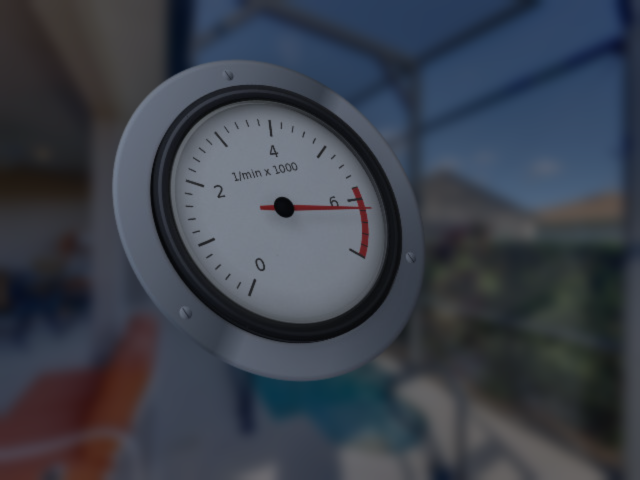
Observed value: 6200
